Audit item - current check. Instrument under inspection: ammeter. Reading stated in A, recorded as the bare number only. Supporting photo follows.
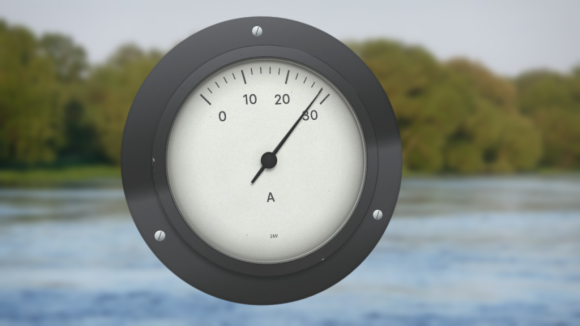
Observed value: 28
